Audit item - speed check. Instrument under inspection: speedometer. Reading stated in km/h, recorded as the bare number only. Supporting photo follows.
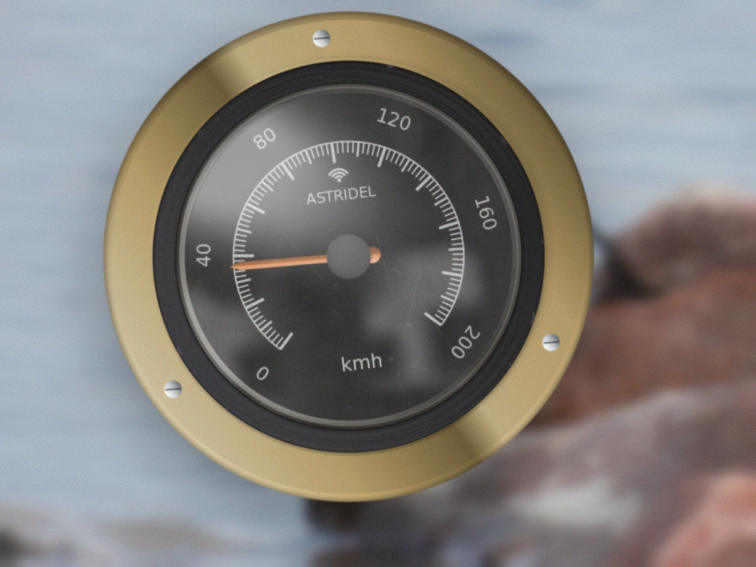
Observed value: 36
